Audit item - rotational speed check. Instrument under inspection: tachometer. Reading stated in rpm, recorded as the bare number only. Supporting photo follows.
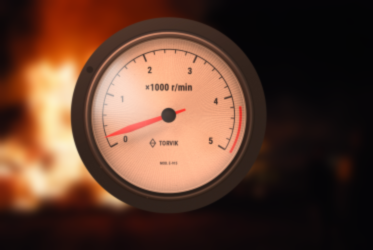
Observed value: 200
